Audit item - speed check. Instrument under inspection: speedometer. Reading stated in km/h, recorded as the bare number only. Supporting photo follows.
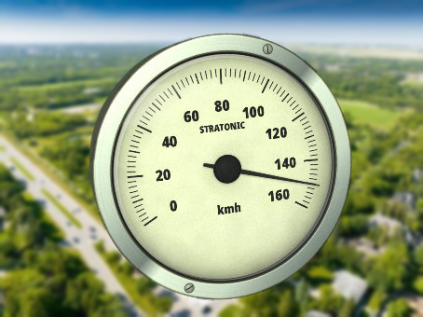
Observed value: 150
